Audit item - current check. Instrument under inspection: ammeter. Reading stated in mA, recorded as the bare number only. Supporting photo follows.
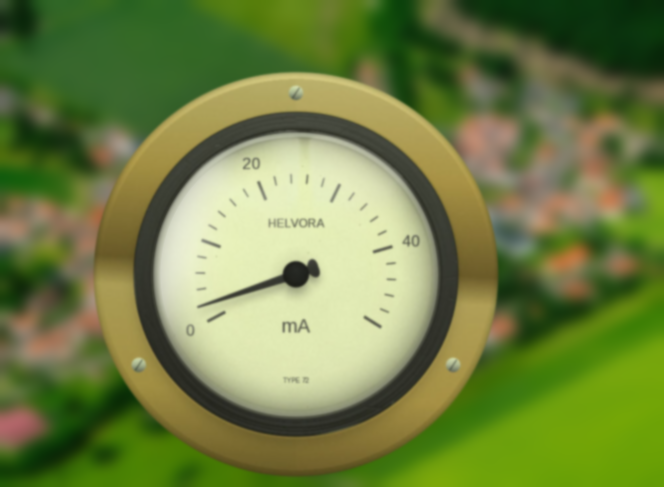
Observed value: 2
